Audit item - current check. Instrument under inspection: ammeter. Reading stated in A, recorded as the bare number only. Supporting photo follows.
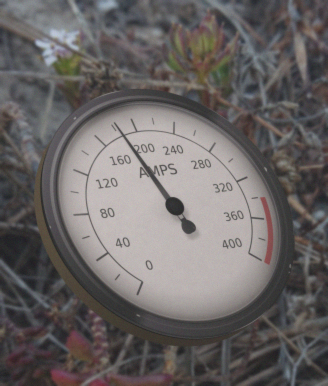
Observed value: 180
